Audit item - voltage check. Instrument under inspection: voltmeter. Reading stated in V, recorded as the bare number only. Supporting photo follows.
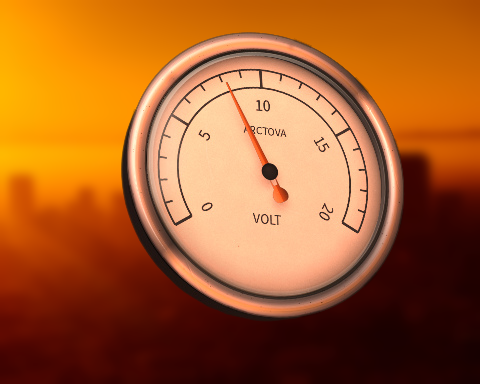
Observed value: 8
